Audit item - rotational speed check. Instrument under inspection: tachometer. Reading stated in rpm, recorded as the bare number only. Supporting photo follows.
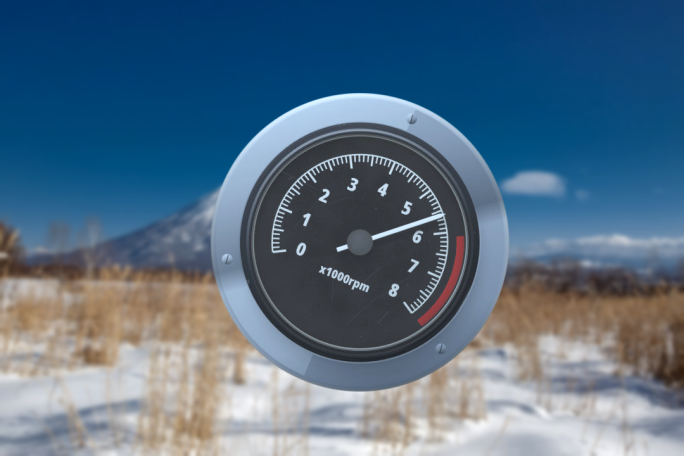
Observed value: 5600
